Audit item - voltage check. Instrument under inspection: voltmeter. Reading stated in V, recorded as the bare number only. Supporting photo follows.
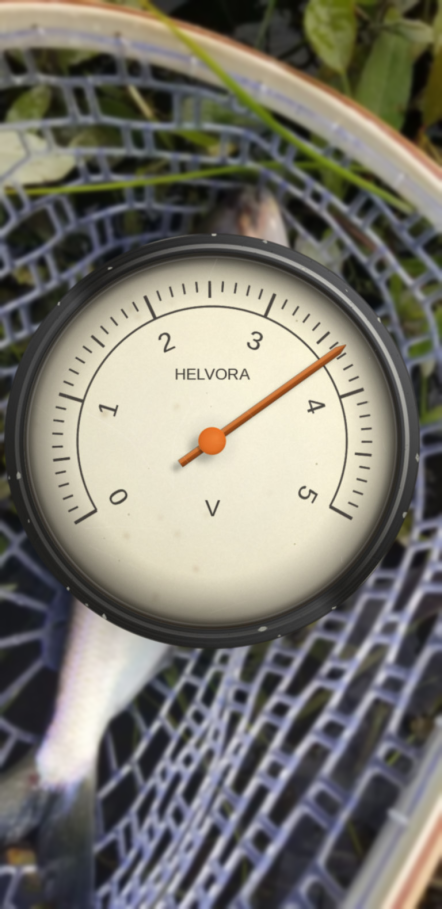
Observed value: 3.65
